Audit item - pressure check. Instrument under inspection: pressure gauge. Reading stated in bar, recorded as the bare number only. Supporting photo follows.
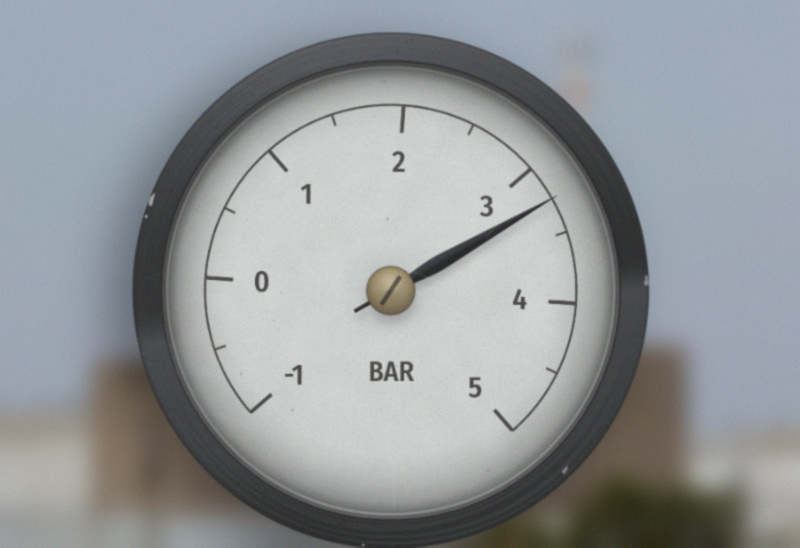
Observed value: 3.25
